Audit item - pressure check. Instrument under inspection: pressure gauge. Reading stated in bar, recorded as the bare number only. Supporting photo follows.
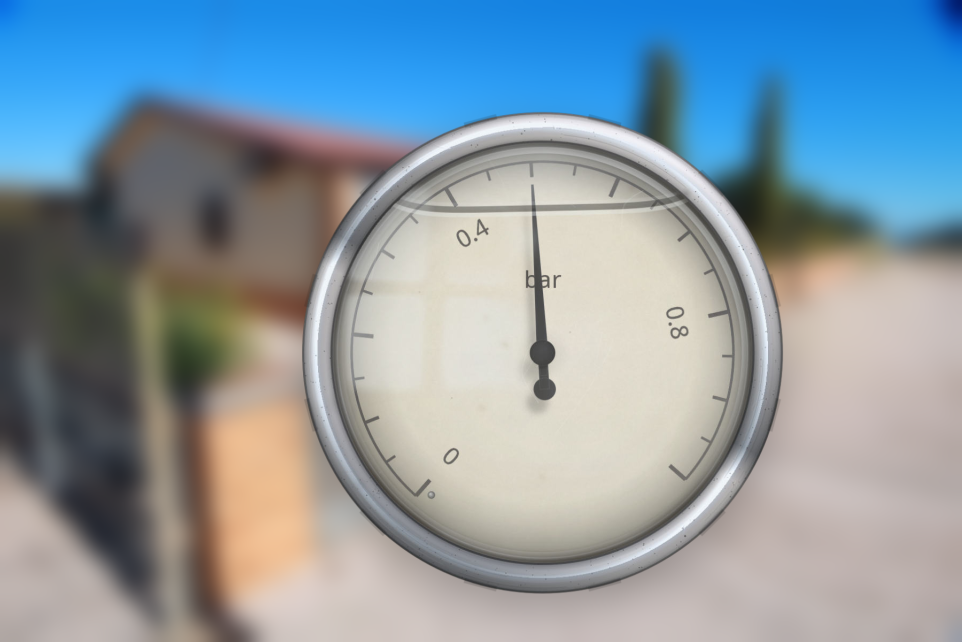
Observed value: 0.5
